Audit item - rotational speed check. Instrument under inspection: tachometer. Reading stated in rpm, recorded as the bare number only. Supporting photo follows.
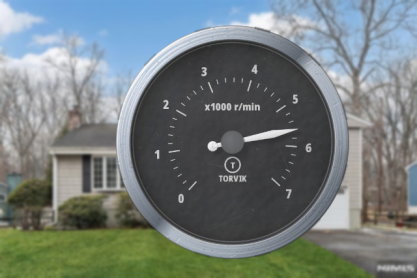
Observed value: 5600
